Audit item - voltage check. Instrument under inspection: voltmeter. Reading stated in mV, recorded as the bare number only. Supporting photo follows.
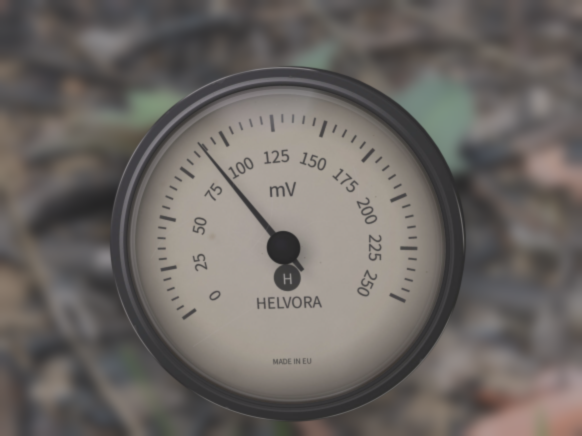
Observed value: 90
